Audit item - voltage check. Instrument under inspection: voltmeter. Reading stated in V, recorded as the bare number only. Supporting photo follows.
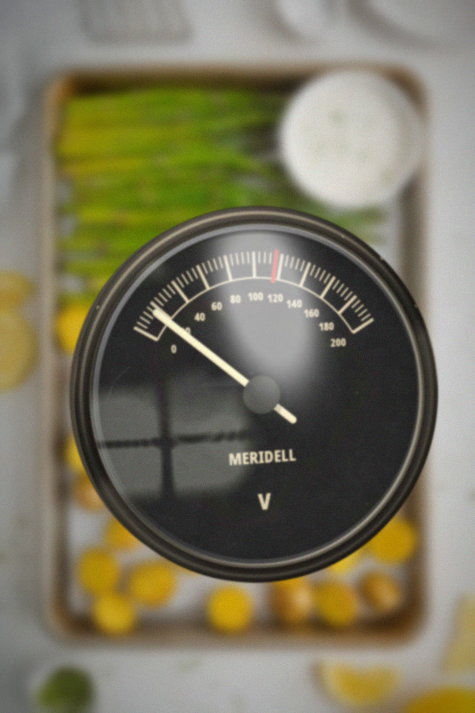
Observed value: 16
